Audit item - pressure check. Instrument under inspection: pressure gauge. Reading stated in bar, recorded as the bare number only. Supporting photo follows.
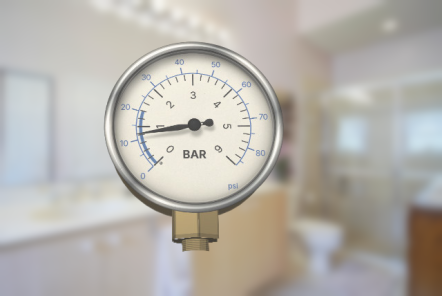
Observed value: 0.8
